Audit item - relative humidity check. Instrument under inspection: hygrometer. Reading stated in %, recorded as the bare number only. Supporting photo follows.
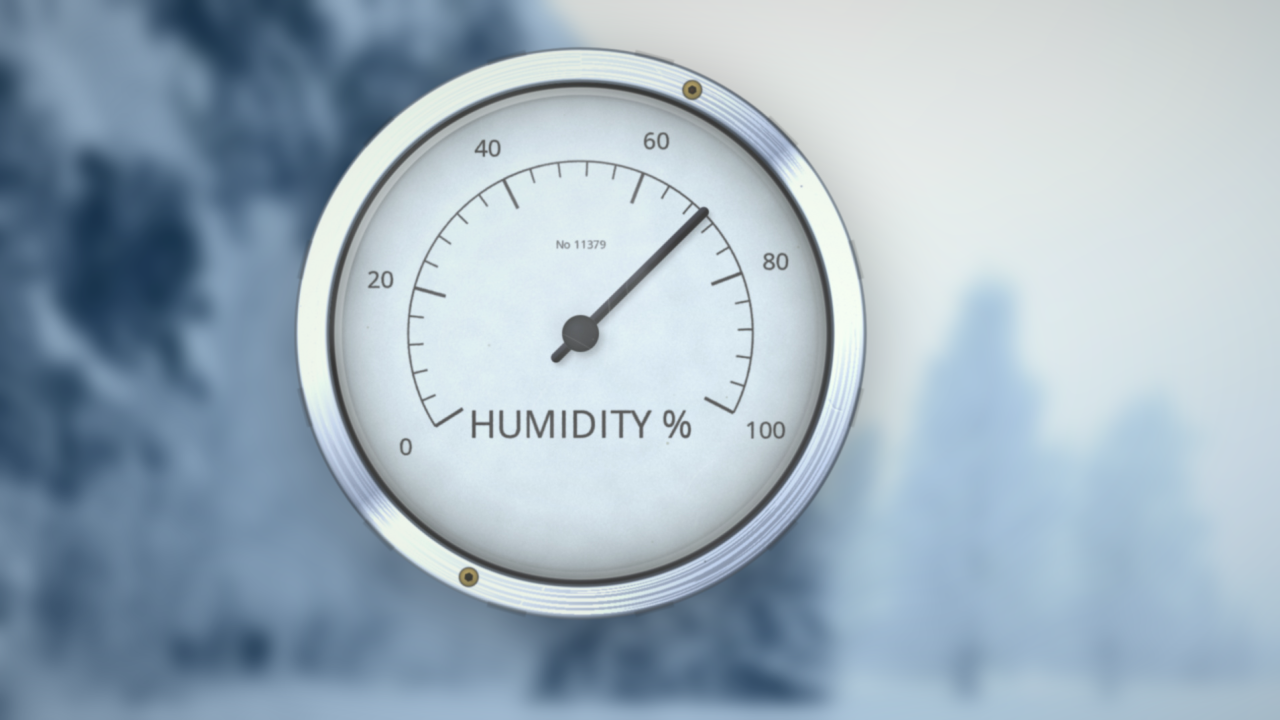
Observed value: 70
